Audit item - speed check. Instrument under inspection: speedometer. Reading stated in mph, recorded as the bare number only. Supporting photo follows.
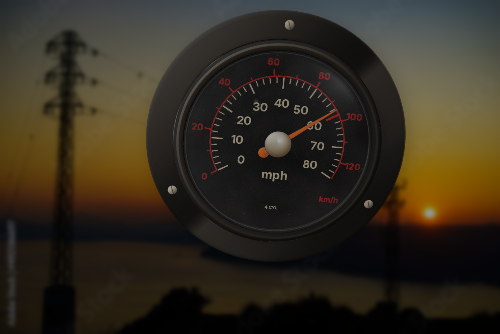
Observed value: 58
